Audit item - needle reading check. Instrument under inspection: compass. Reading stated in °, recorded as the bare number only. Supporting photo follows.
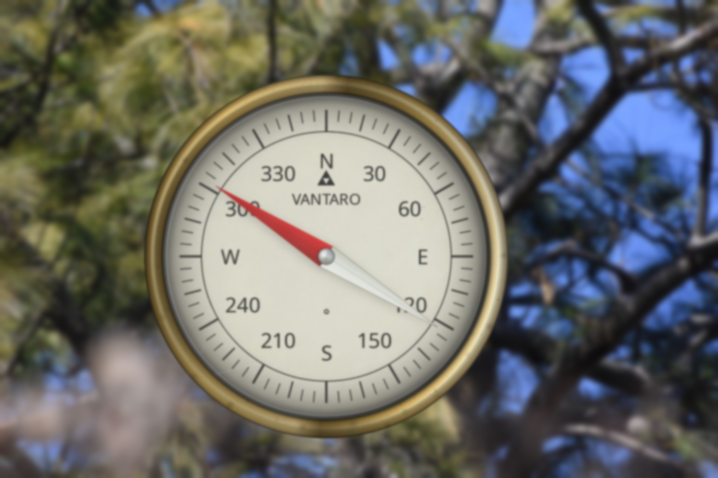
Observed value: 302.5
